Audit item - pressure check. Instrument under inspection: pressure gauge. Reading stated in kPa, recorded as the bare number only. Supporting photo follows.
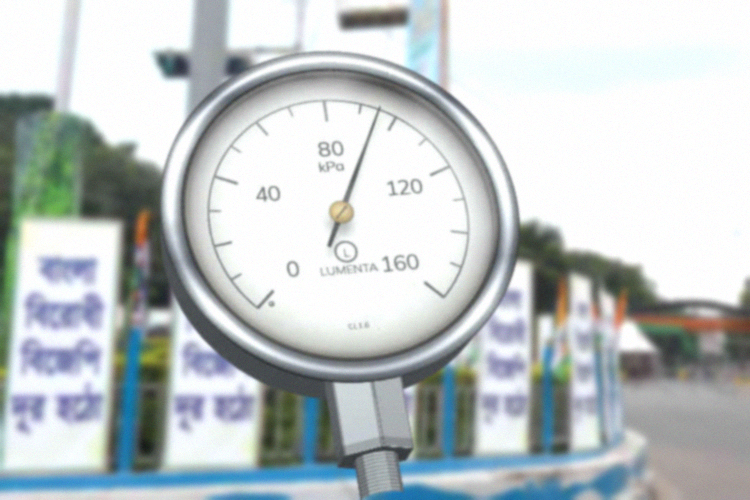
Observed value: 95
